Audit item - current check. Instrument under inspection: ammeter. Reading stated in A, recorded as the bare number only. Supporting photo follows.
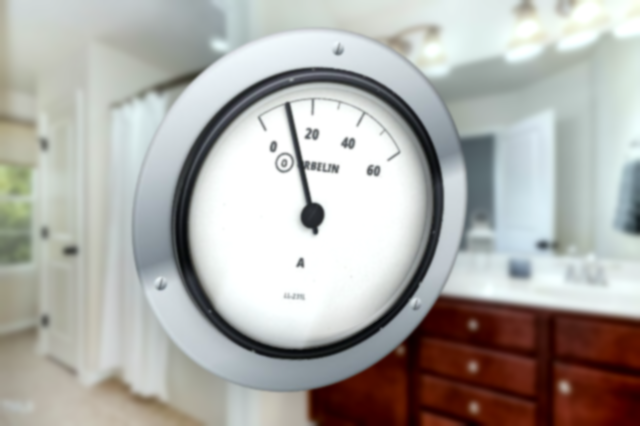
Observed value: 10
